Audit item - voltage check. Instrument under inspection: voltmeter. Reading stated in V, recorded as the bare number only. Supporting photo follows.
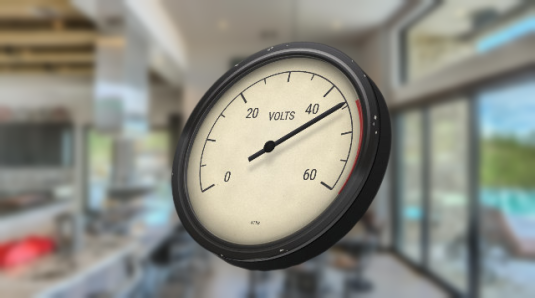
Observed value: 45
